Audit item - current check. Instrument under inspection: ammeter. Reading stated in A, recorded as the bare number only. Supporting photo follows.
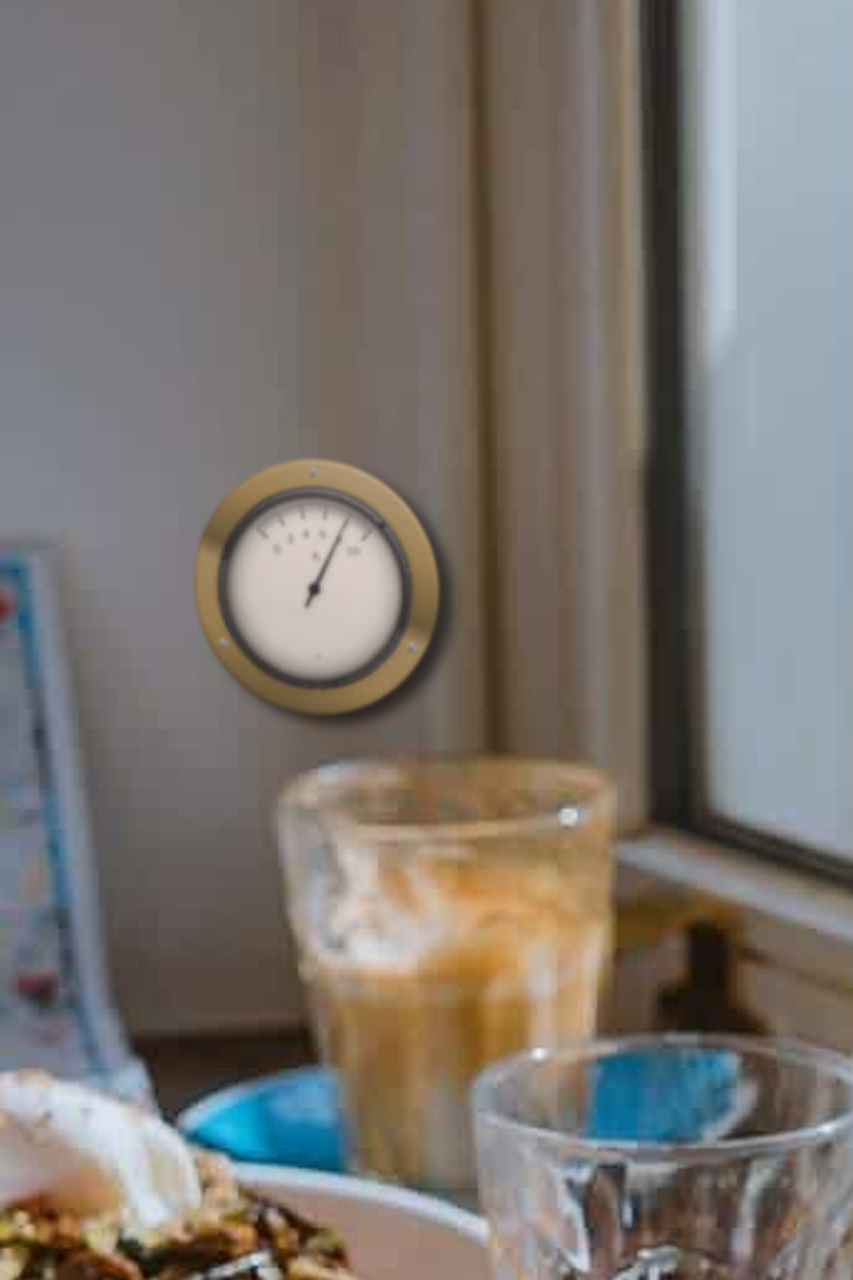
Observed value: 8
